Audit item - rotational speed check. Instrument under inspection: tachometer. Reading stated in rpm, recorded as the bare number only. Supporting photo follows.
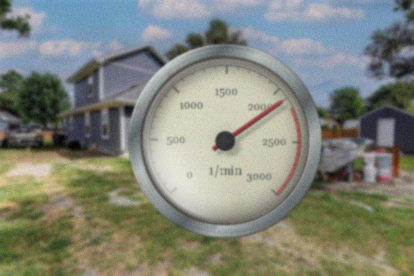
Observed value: 2100
